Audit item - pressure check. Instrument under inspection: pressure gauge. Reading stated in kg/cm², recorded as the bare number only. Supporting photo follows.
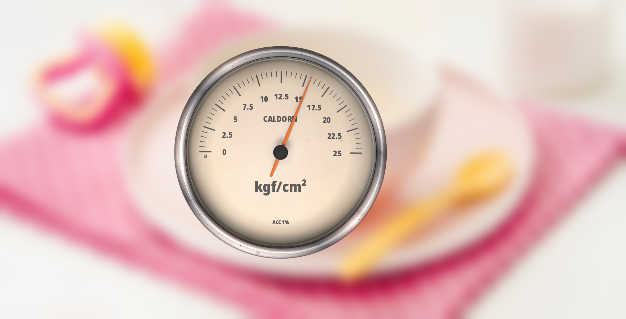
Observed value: 15.5
